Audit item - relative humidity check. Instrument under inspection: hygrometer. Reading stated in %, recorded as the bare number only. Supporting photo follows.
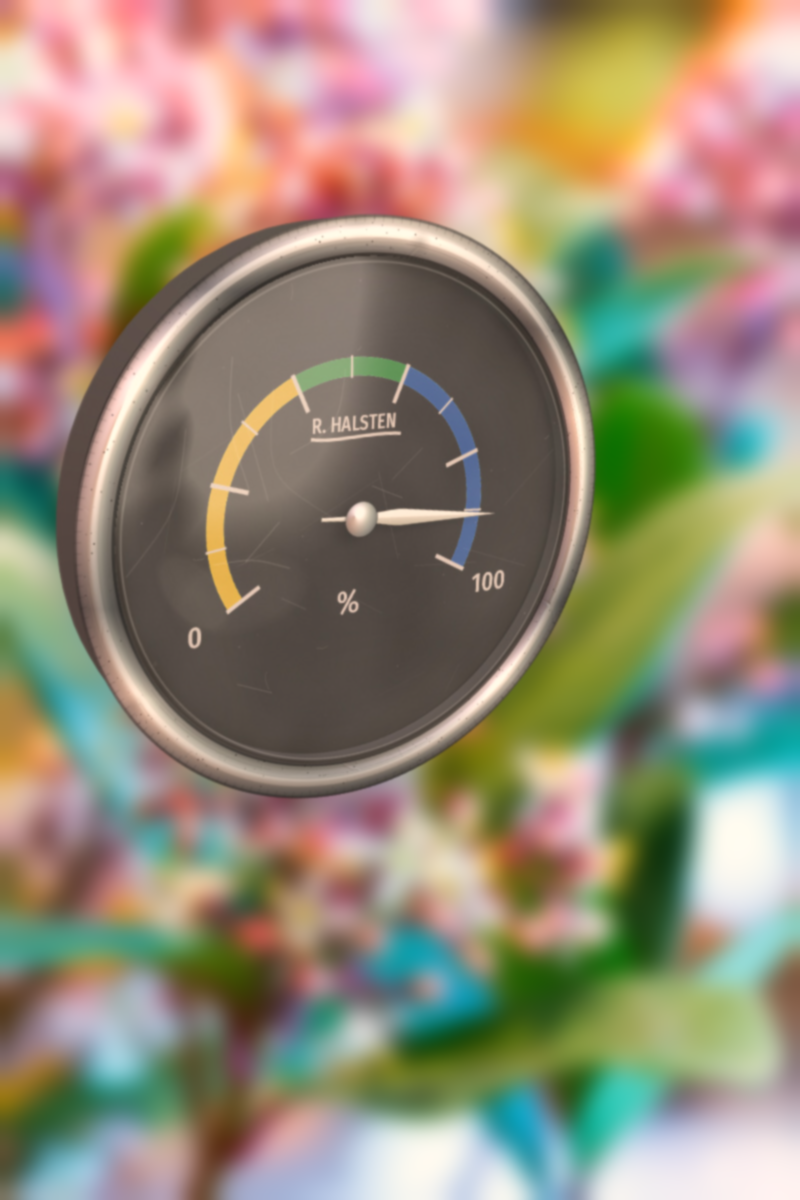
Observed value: 90
